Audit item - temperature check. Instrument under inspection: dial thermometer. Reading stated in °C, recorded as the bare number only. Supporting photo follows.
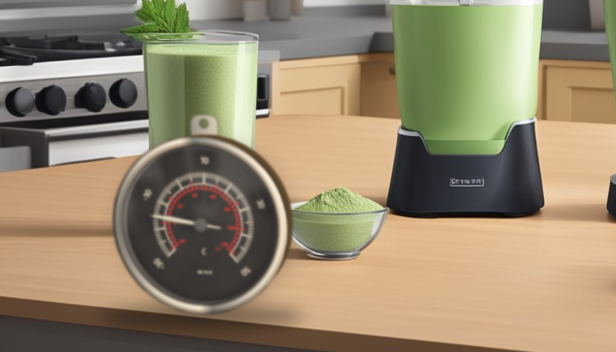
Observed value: -15
